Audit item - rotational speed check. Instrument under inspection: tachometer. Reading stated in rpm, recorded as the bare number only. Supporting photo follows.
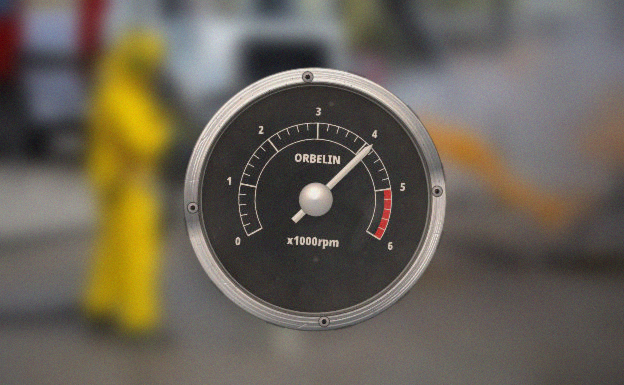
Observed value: 4100
